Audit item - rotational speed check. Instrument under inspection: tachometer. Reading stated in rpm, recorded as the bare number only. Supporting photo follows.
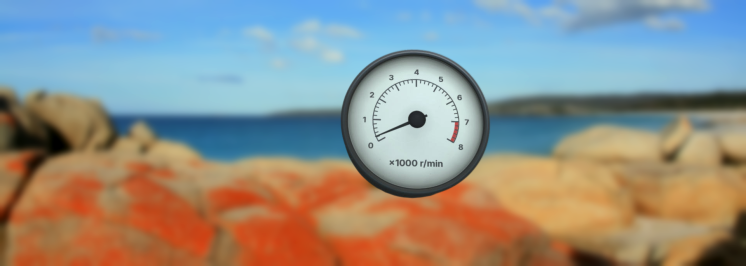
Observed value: 200
